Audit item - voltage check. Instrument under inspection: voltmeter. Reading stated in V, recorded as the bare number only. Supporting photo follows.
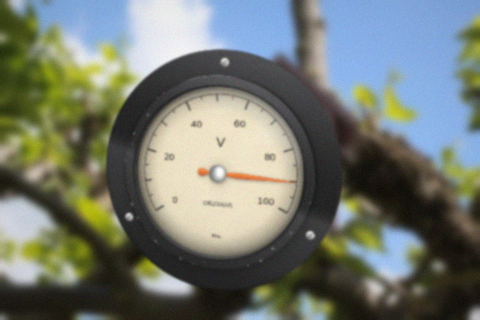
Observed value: 90
